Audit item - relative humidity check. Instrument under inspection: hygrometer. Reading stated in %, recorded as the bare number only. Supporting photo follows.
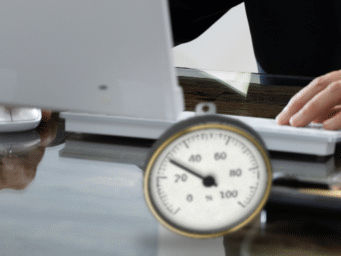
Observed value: 30
